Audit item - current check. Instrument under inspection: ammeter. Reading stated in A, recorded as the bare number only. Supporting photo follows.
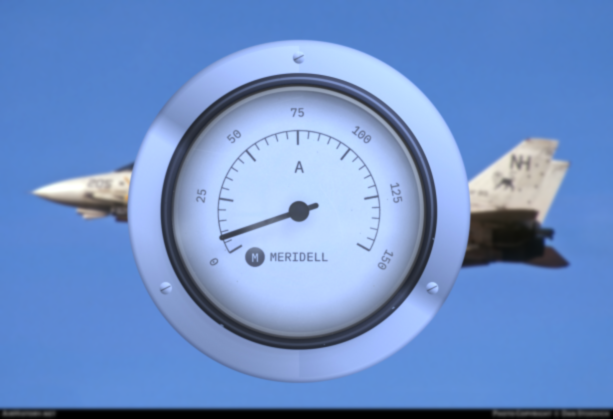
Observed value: 7.5
